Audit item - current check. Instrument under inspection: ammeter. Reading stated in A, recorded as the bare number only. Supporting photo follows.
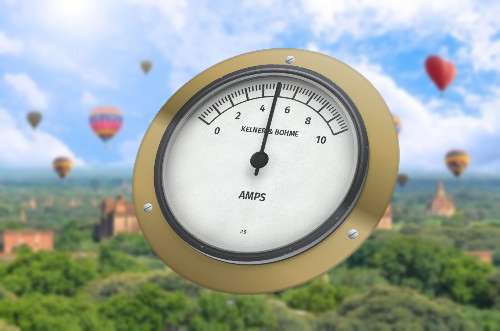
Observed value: 5
